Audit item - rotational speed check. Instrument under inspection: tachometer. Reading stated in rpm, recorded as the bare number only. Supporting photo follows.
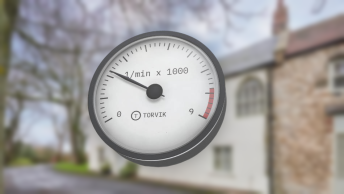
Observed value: 2200
